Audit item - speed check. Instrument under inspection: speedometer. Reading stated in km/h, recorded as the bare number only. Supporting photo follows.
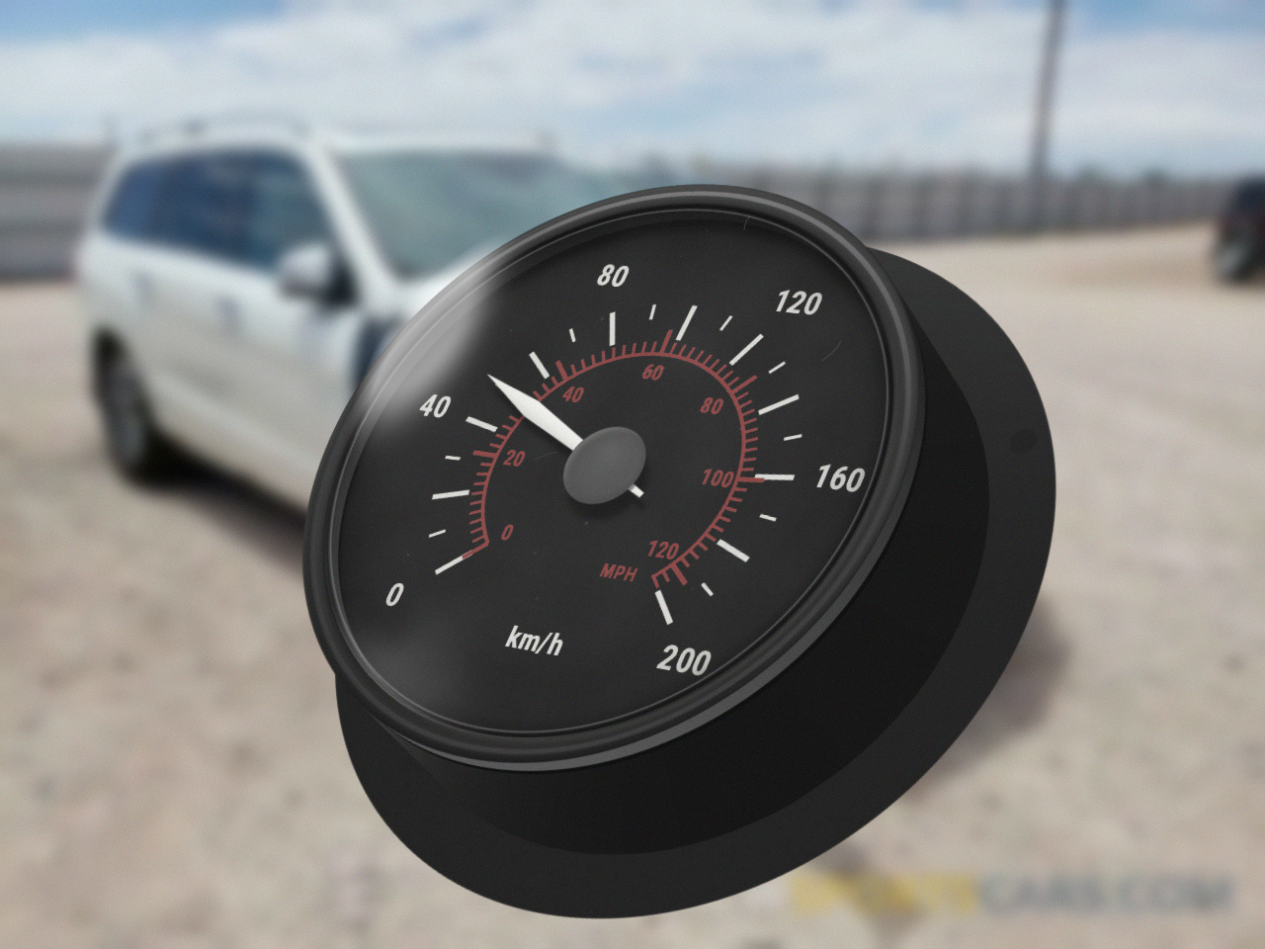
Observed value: 50
